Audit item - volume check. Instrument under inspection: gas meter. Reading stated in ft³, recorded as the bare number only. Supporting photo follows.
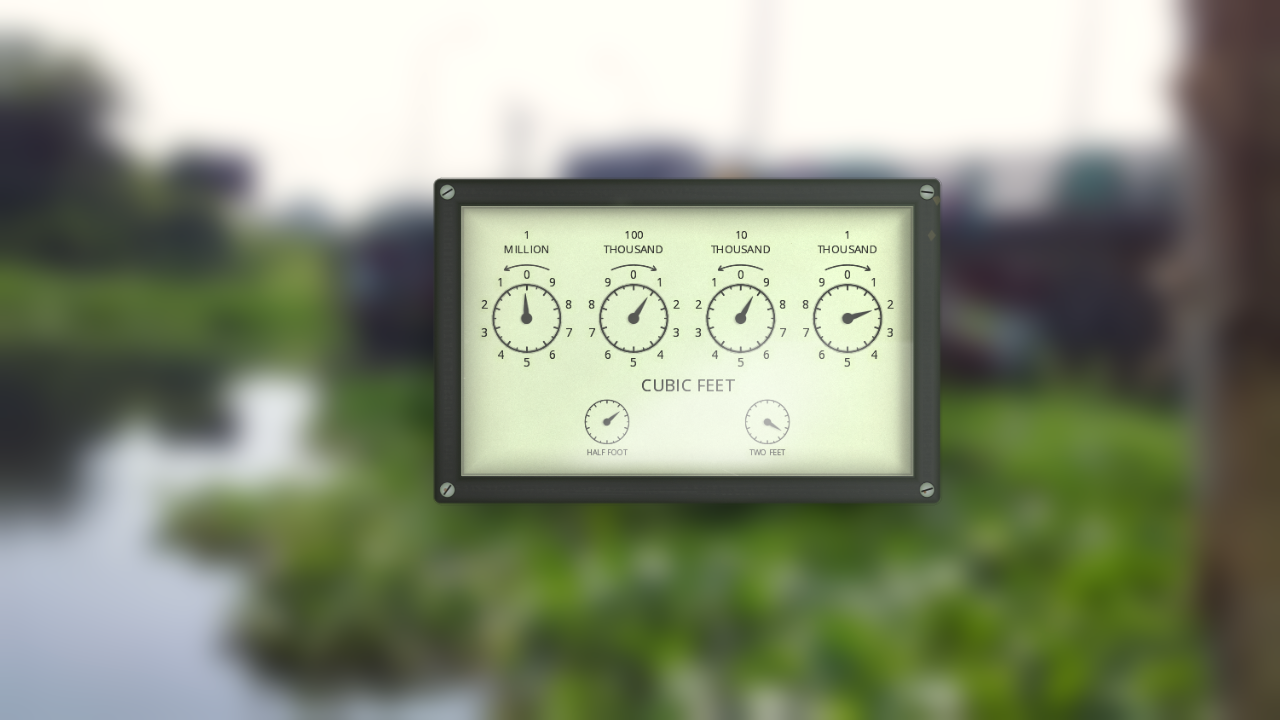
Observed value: 9200
